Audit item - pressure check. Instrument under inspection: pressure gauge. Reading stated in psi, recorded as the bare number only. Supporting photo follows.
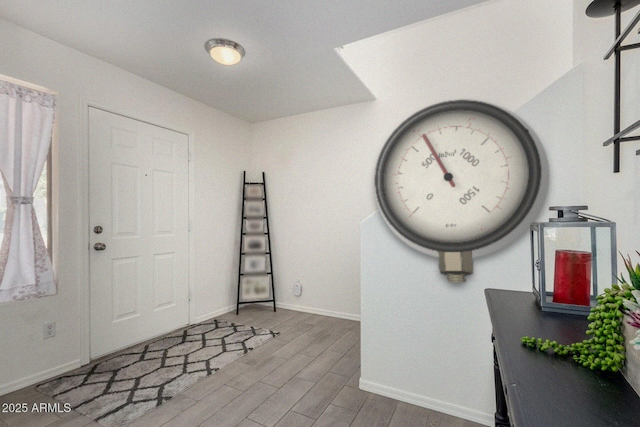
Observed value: 600
